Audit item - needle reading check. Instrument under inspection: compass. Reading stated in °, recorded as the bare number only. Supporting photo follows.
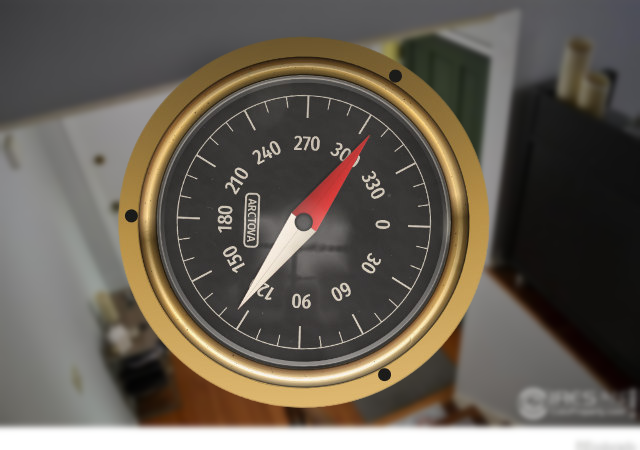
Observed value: 305
